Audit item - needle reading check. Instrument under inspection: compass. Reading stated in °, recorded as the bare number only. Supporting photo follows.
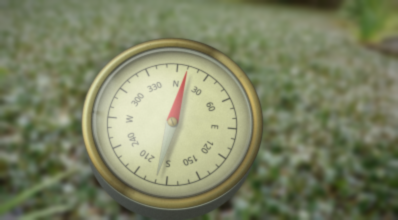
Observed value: 10
